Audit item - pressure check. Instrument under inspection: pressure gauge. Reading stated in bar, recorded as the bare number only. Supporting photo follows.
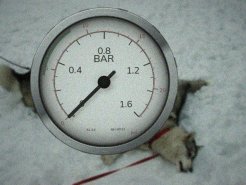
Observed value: 0
